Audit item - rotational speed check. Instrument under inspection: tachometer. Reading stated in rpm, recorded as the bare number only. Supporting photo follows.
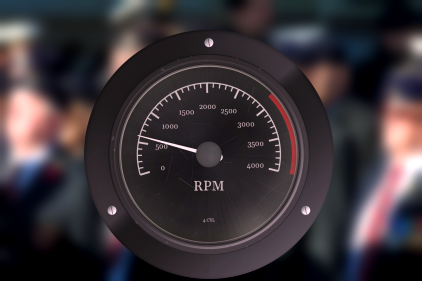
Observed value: 600
